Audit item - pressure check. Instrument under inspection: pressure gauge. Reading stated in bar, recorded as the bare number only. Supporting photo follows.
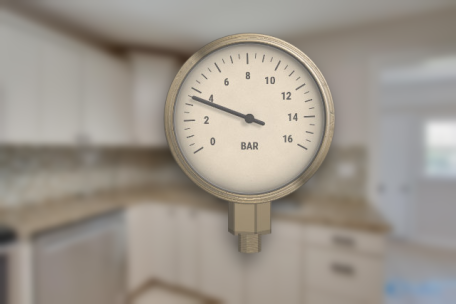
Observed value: 3.5
